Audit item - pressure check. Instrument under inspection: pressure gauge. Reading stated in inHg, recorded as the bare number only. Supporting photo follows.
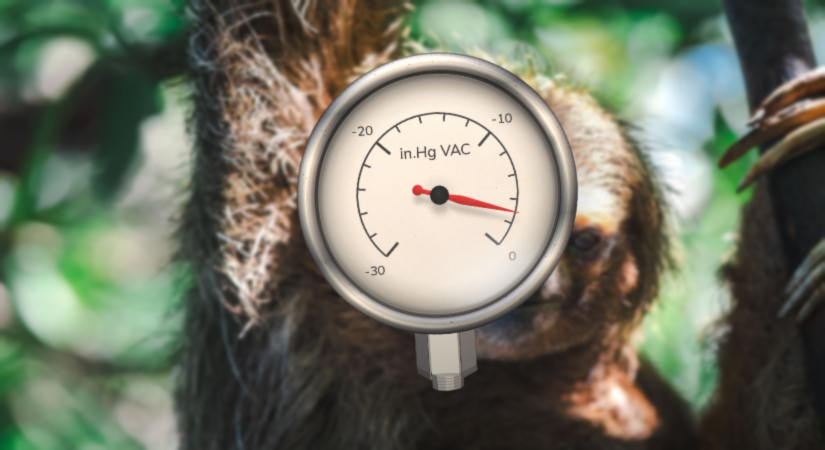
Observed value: -3
